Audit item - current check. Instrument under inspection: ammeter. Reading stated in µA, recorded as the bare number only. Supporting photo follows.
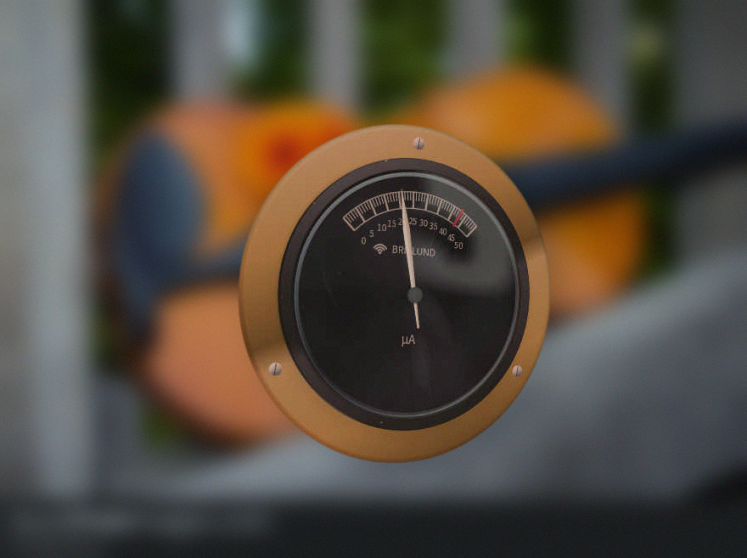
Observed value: 20
